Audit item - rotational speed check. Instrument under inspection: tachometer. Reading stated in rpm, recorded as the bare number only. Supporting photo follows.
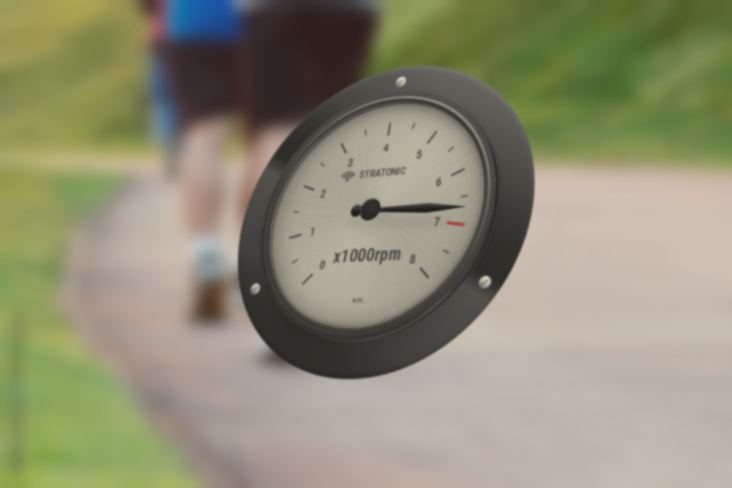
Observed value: 6750
